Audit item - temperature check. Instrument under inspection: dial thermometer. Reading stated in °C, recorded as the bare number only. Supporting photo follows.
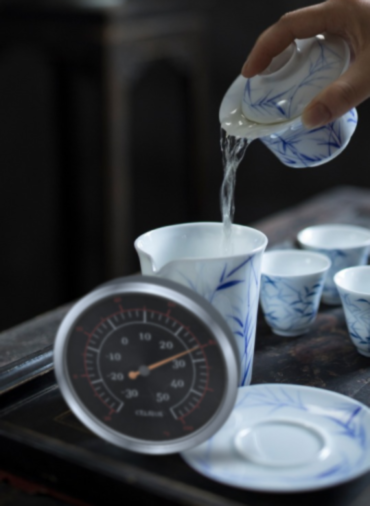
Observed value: 26
